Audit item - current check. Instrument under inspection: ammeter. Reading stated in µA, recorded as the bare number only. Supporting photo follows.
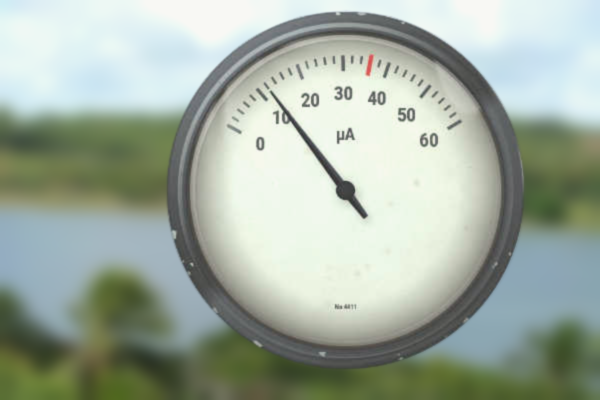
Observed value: 12
